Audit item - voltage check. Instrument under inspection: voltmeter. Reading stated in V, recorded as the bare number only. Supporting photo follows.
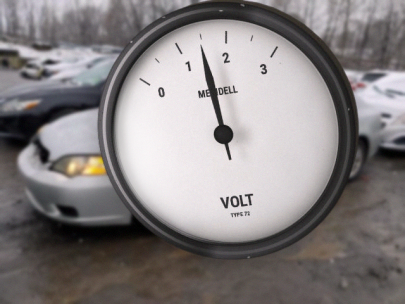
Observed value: 1.5
